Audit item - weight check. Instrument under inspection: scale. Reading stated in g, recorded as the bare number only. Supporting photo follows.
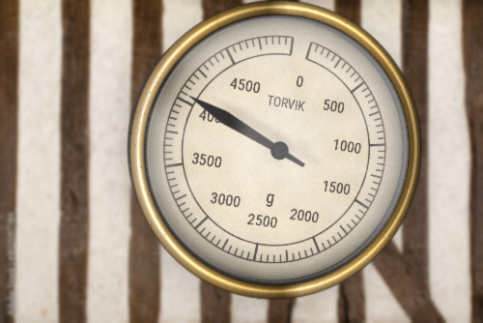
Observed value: 4050
